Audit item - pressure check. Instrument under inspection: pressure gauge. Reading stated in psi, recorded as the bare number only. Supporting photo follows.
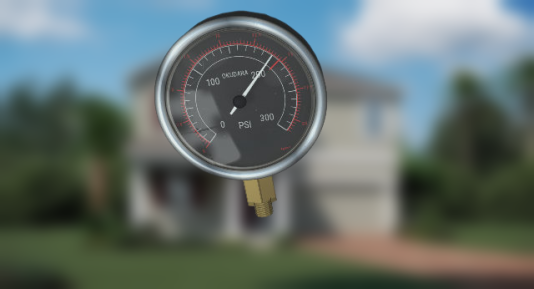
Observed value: 200
